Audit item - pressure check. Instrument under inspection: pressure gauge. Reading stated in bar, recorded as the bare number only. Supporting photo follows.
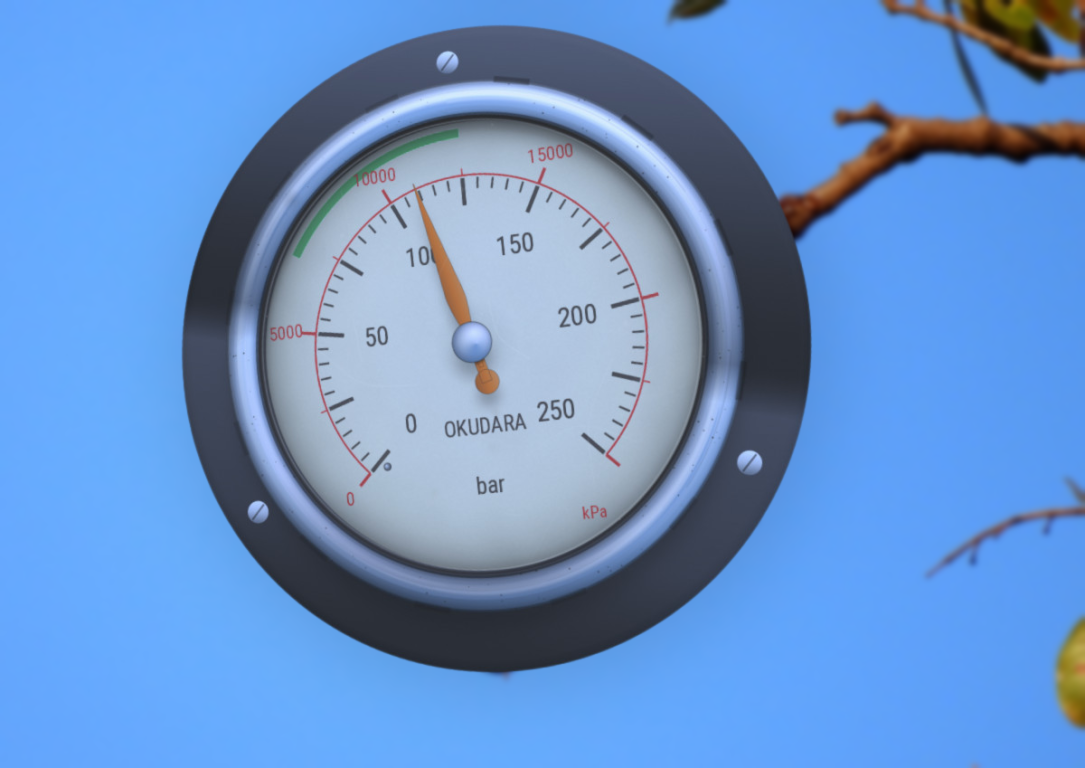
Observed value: 110
